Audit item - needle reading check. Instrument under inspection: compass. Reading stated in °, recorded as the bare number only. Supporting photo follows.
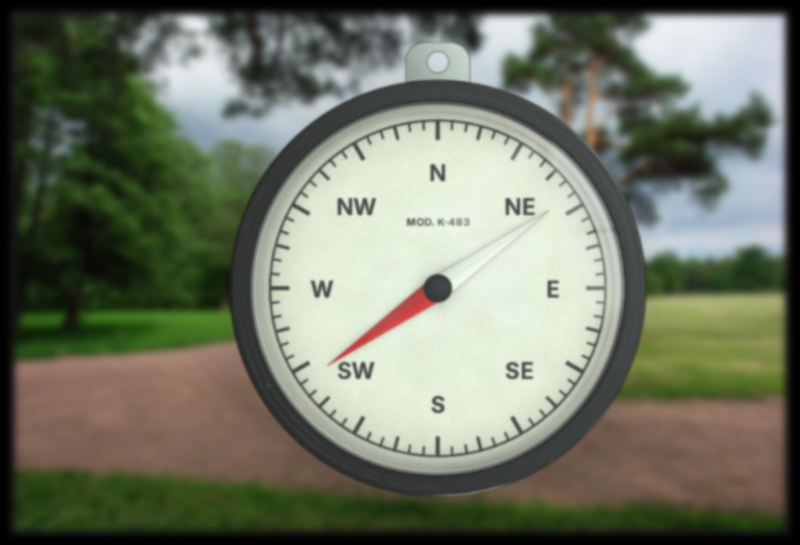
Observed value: 235
